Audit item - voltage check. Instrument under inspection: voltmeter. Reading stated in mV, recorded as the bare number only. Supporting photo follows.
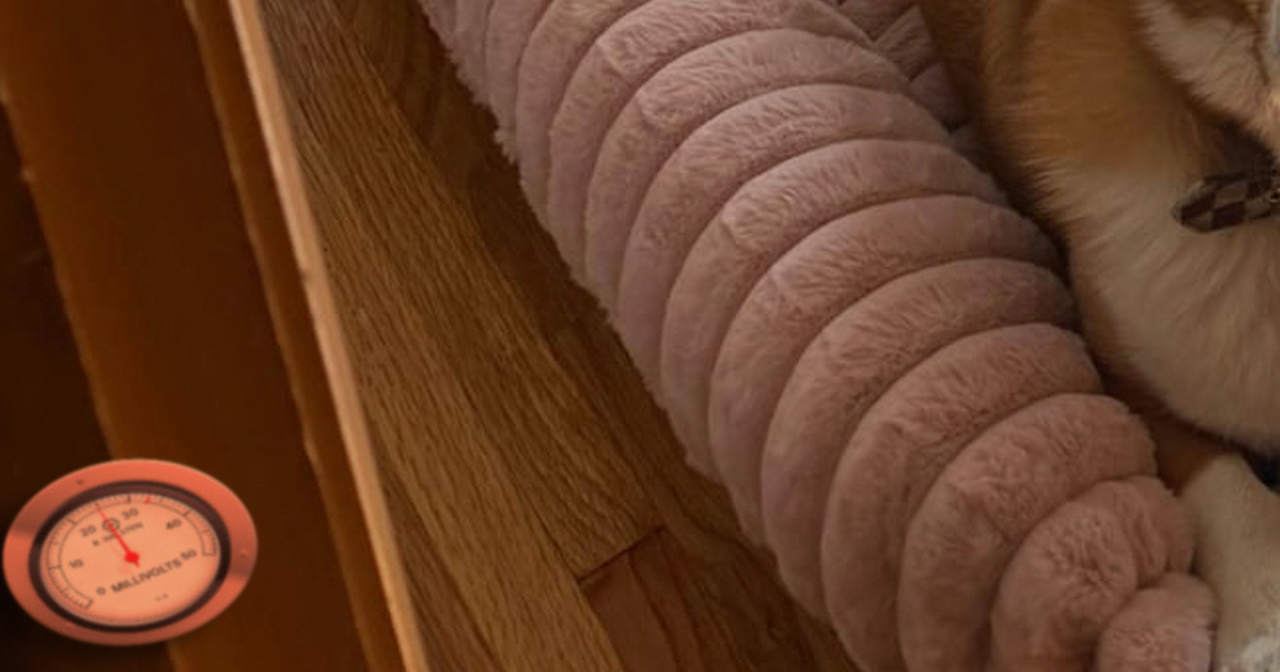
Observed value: 25
